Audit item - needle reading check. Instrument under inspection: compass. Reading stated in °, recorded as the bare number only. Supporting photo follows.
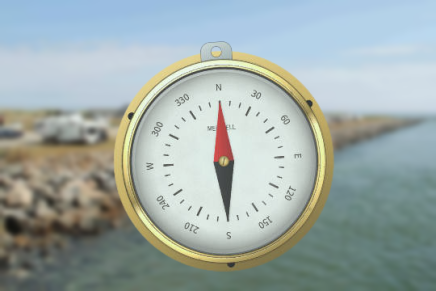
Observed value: 0
